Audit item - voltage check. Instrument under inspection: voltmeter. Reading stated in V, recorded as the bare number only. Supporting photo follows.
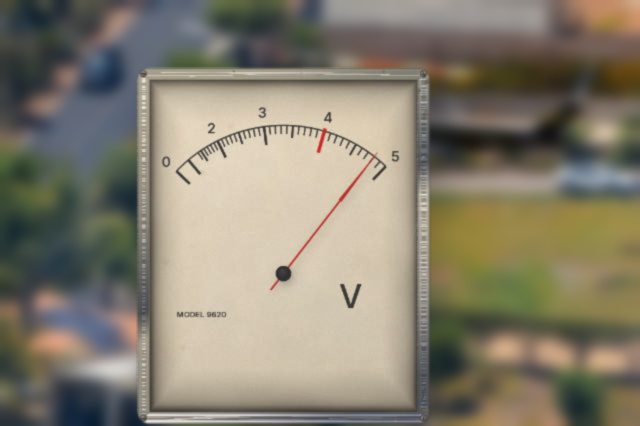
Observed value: 4.8
